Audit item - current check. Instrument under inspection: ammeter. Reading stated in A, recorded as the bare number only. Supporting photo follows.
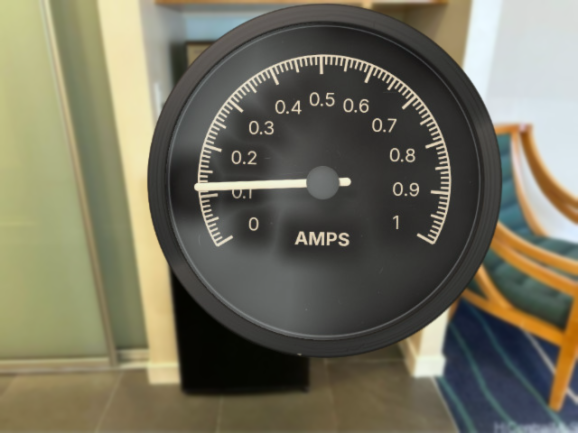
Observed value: 0.12
